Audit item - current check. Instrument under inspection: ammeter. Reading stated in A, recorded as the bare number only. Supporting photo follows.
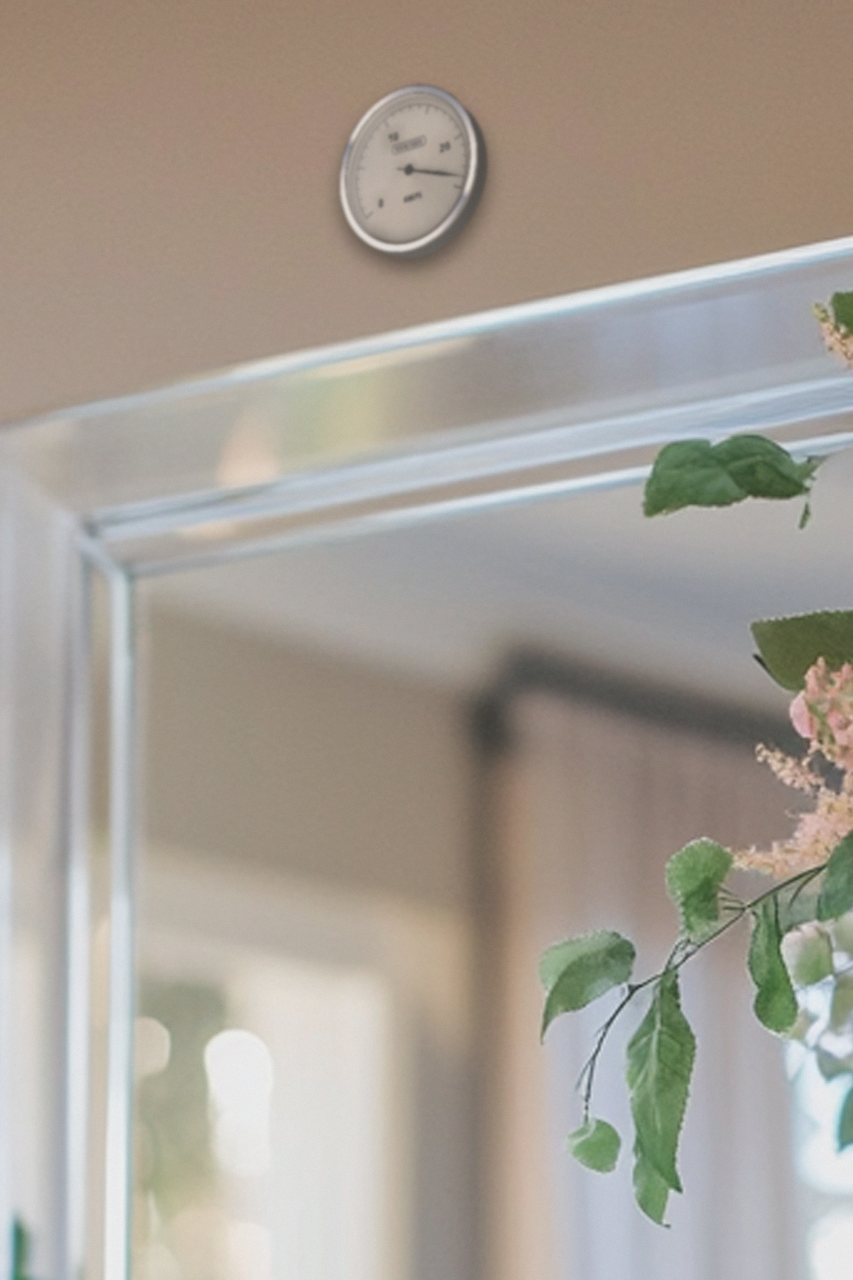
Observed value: 24
